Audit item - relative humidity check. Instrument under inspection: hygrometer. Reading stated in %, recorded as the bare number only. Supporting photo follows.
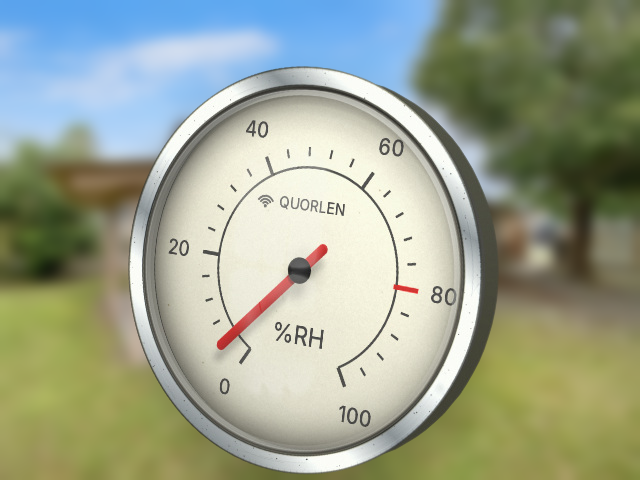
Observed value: 4
